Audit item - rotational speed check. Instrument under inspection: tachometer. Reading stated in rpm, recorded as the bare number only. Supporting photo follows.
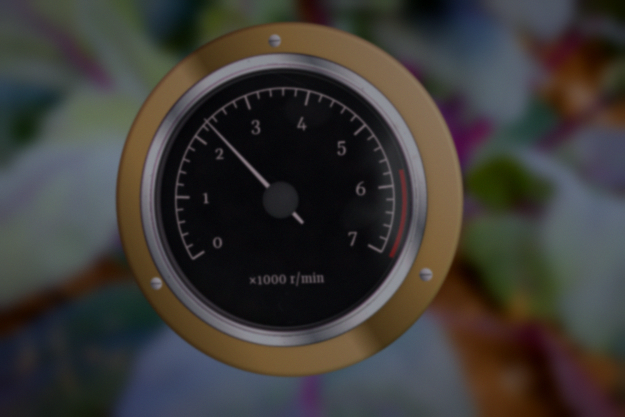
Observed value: 2300
